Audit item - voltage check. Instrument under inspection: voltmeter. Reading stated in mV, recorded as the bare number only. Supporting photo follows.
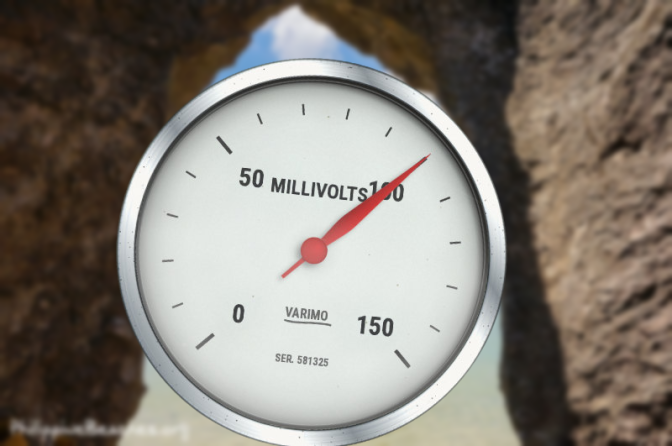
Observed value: 100
